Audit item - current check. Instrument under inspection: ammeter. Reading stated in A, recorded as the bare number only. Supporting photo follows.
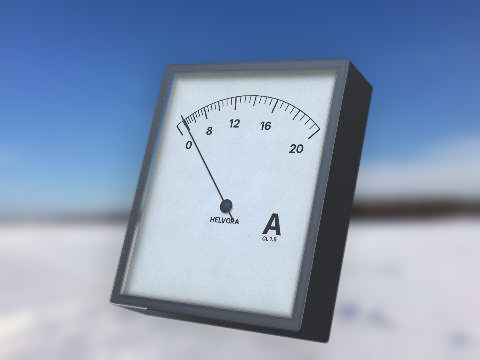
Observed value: 4
